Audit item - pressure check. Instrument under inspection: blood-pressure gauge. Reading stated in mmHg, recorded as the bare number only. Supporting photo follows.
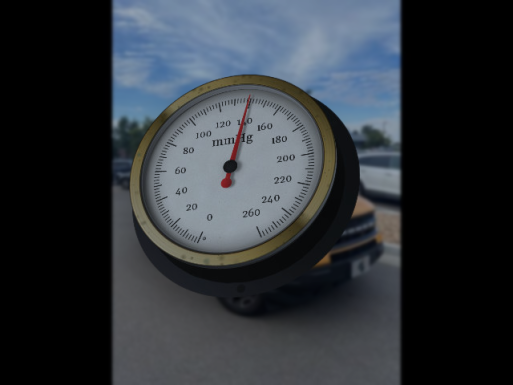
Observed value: 140
